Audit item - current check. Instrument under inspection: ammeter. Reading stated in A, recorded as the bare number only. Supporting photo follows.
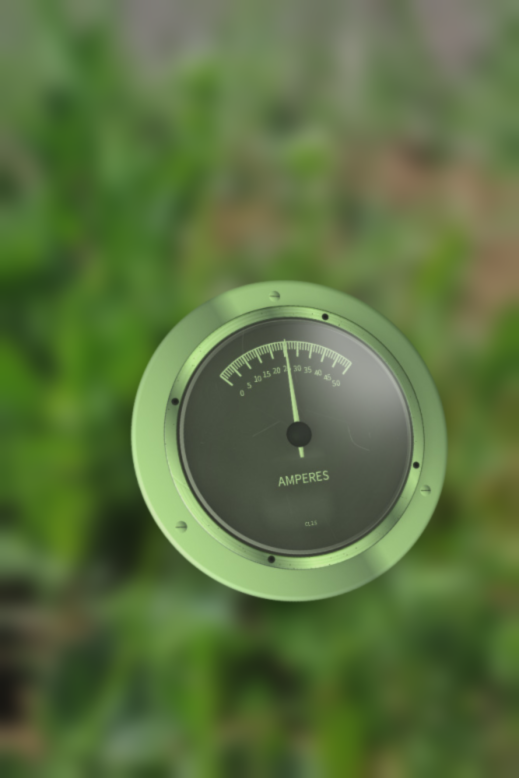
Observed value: 25
